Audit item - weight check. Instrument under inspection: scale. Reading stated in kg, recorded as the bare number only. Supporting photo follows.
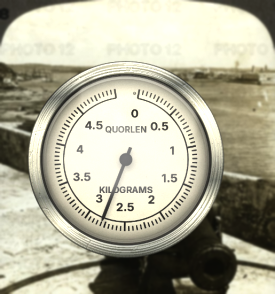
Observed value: 2.8
